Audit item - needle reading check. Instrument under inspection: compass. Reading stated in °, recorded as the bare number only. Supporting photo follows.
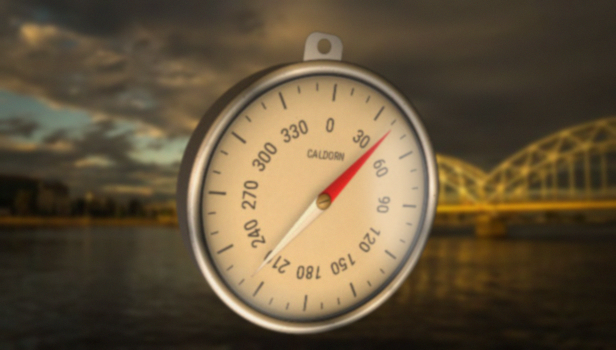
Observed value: 40
